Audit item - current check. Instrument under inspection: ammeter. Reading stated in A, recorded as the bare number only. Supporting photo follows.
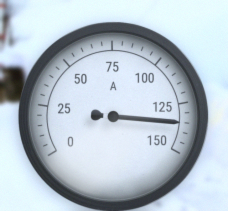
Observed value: 135
